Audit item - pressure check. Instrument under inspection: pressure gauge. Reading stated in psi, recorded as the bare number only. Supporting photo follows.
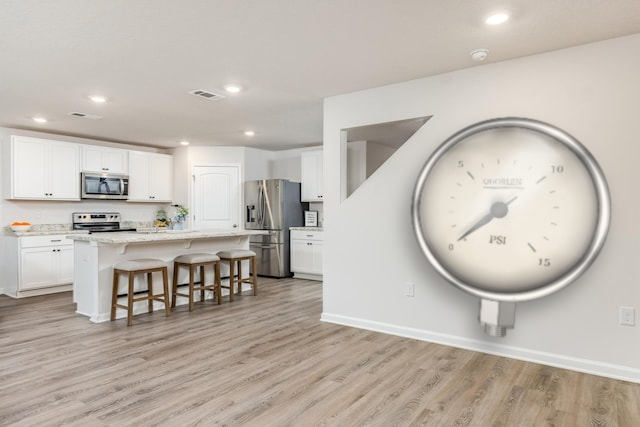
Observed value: 0
